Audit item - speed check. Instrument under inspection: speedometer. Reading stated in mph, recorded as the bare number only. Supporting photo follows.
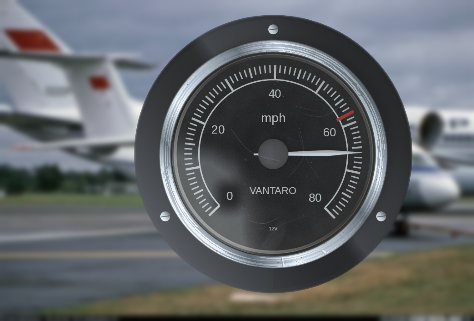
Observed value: 66
